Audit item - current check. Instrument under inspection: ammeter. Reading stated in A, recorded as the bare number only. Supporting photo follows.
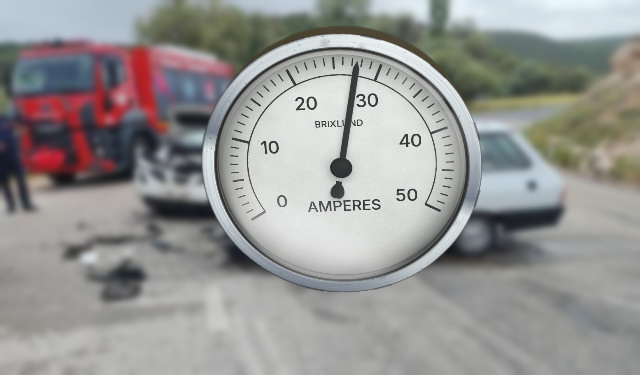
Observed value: 27.5
